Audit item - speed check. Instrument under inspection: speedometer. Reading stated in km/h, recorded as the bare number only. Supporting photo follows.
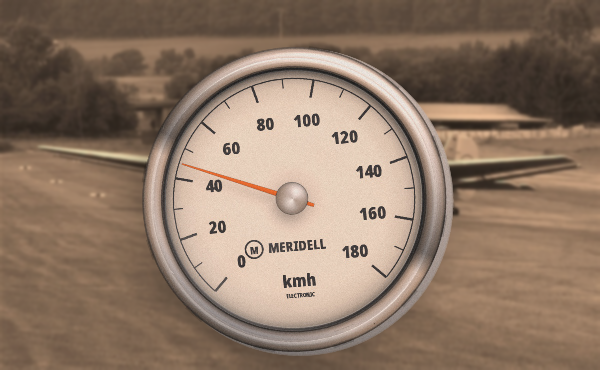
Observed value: 45
